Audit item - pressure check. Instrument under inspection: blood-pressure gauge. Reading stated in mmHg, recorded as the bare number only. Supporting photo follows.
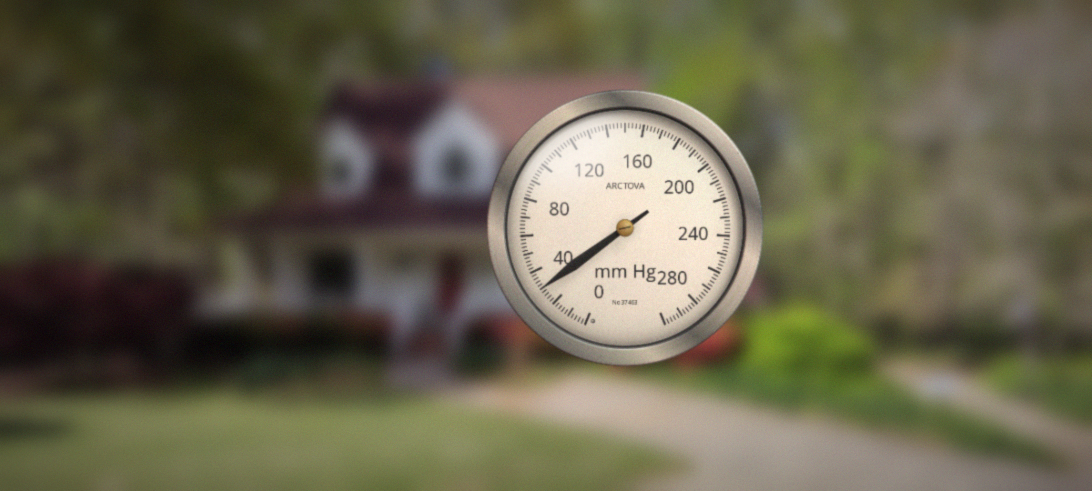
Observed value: 30
